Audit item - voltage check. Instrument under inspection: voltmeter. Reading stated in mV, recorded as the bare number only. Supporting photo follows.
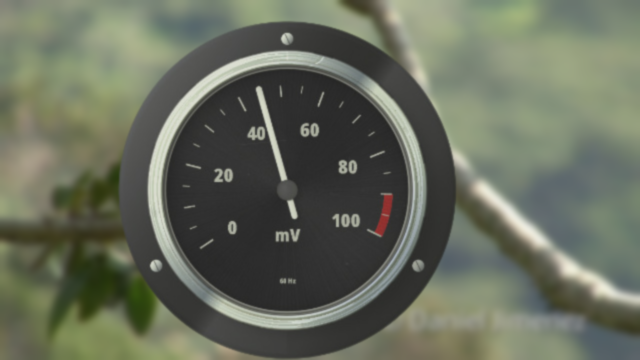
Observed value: 45
